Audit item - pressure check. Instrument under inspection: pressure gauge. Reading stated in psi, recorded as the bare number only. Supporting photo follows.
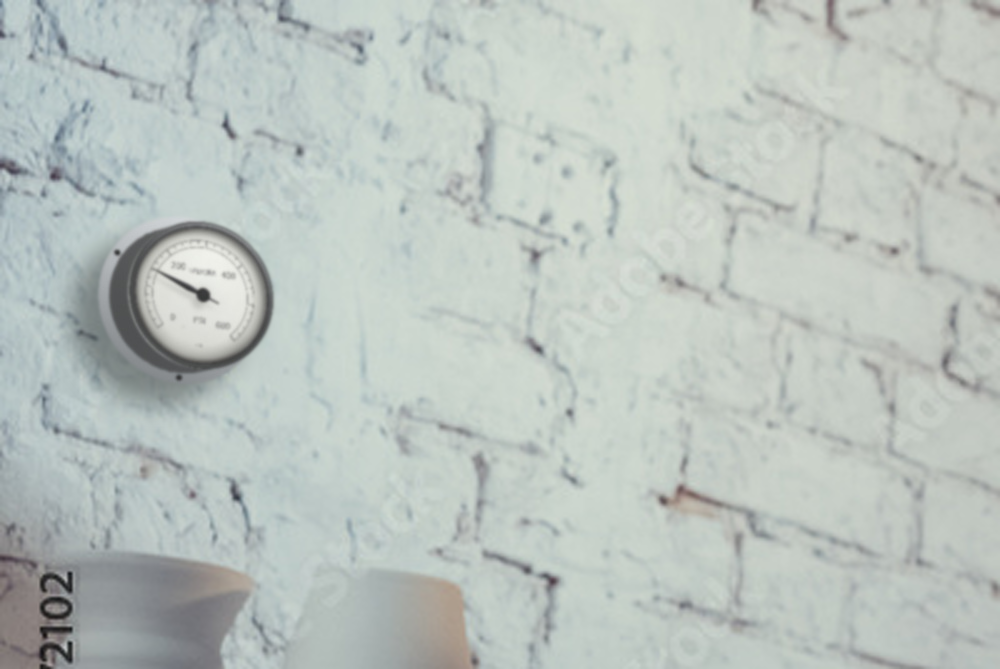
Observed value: 140
